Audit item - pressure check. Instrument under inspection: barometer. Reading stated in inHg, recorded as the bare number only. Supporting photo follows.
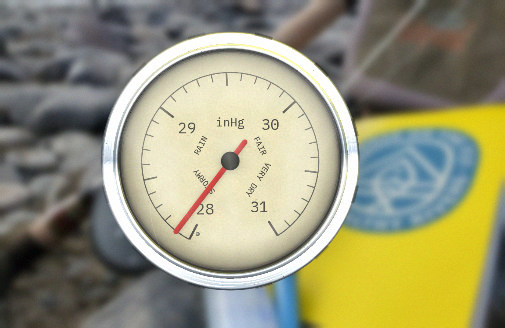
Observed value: 28.1
